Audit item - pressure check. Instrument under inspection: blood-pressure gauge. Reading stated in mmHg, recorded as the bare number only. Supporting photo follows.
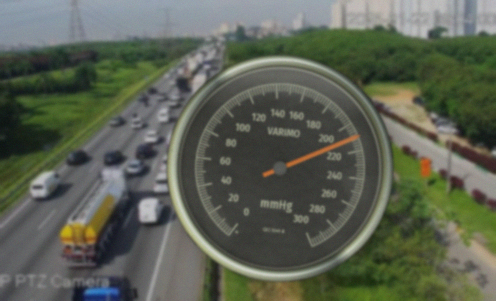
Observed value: 210
